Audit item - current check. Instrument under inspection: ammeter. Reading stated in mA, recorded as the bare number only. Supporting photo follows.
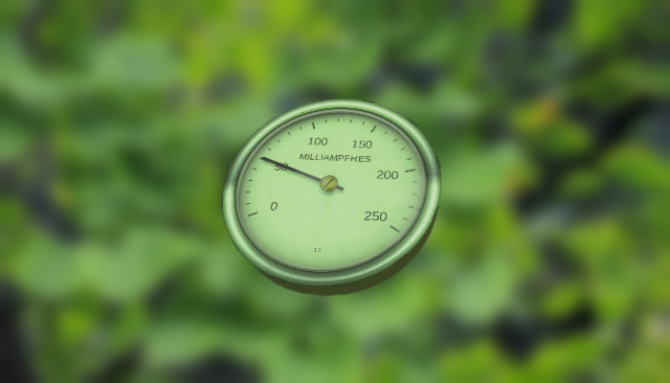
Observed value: 50
